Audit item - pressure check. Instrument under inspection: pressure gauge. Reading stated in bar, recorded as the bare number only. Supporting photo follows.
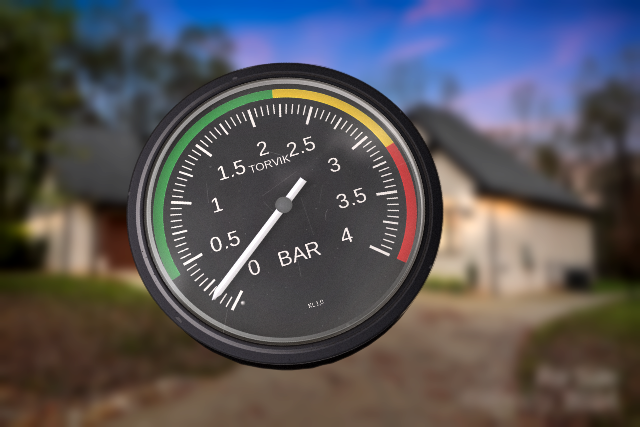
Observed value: 0.15
